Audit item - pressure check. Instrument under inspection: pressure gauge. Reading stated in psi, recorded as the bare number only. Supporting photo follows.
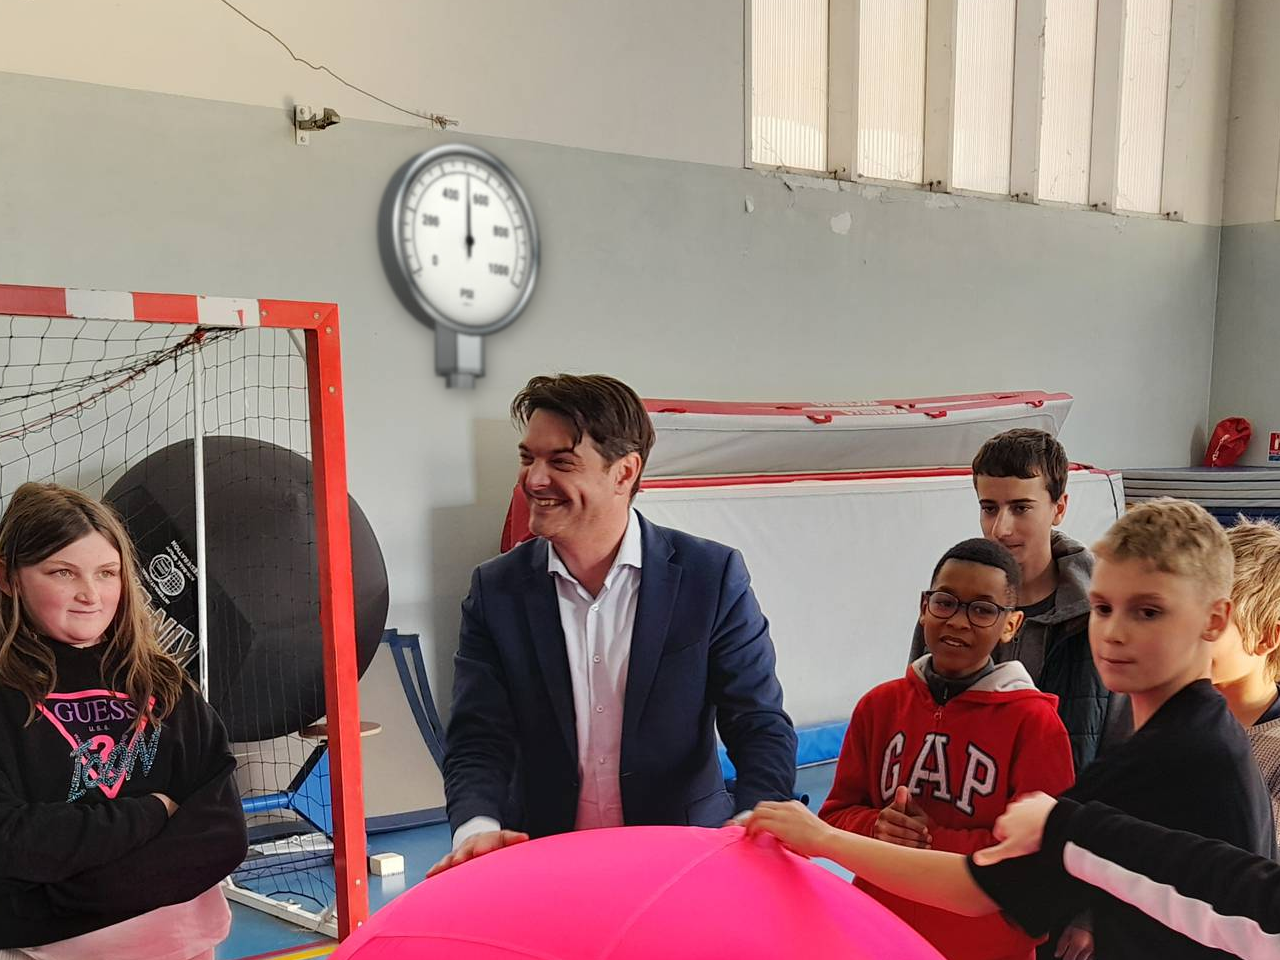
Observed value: 500
